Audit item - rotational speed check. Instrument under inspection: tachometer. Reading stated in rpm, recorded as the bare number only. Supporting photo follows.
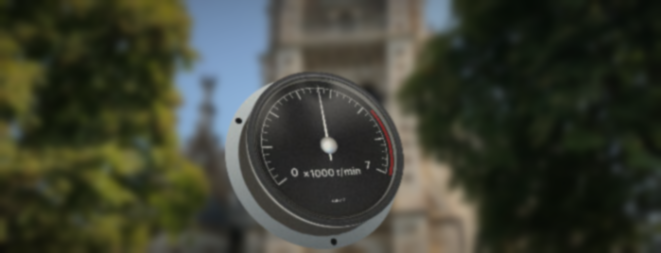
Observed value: 3600
